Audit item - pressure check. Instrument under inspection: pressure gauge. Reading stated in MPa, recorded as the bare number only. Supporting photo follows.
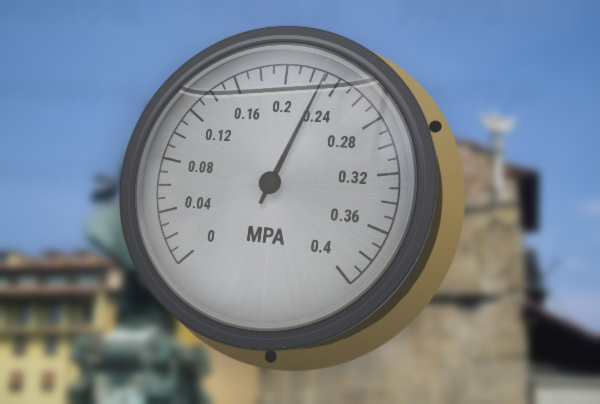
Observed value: 0.23
